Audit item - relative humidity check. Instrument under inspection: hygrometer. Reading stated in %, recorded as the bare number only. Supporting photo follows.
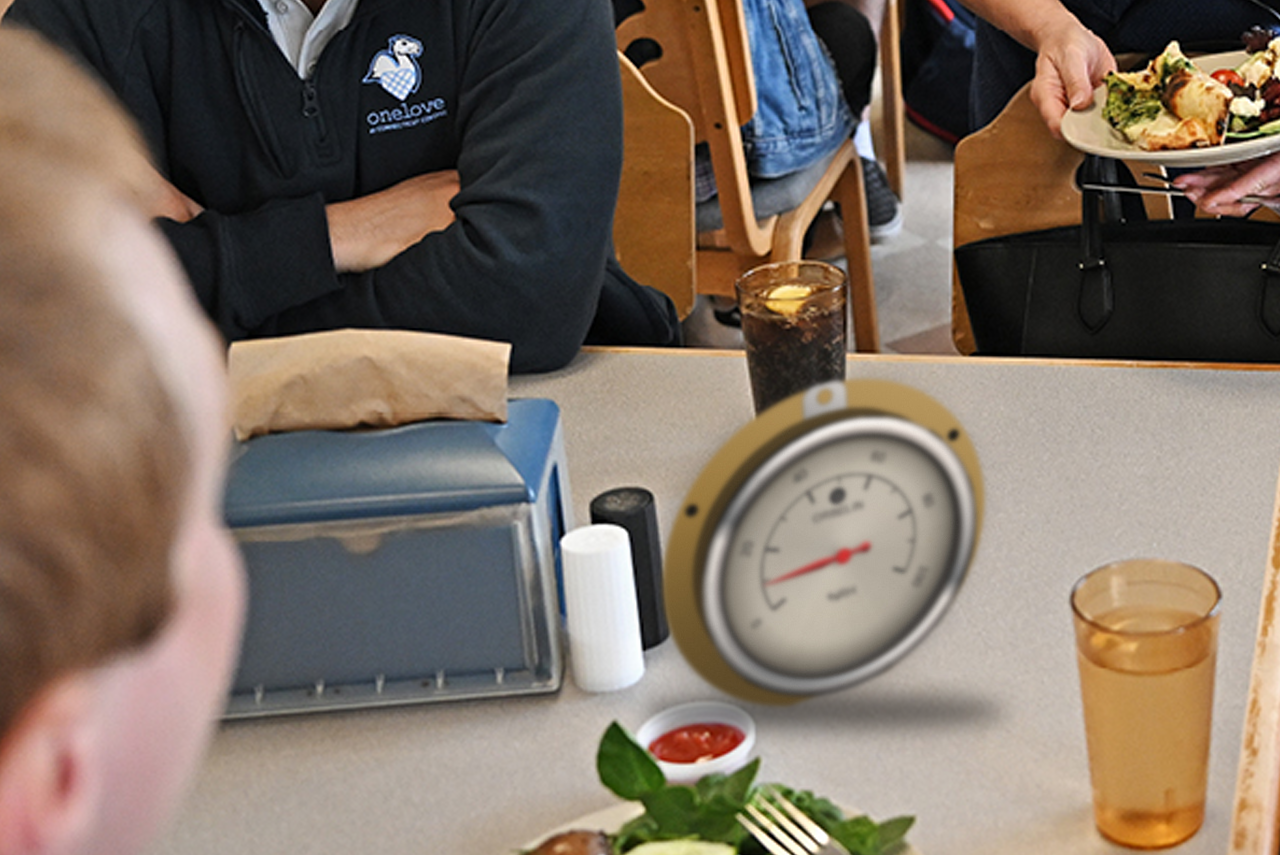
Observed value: 10
